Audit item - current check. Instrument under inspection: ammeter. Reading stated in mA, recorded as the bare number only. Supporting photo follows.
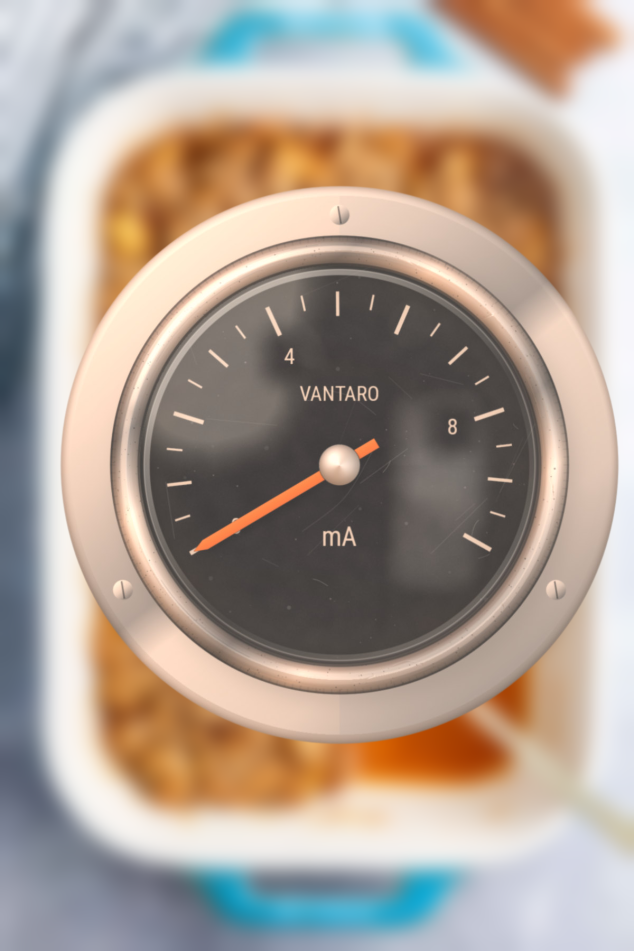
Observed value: 0
